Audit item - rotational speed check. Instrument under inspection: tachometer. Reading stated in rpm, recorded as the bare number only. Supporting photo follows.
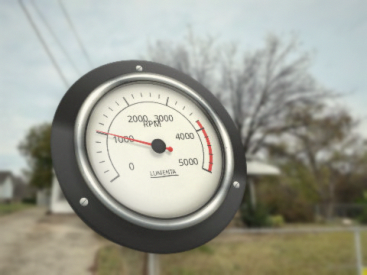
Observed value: 1000
